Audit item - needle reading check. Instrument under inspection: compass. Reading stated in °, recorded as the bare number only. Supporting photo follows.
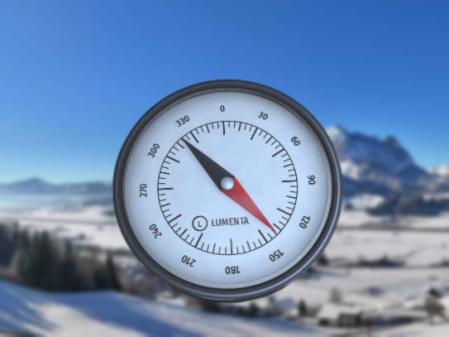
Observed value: 140
